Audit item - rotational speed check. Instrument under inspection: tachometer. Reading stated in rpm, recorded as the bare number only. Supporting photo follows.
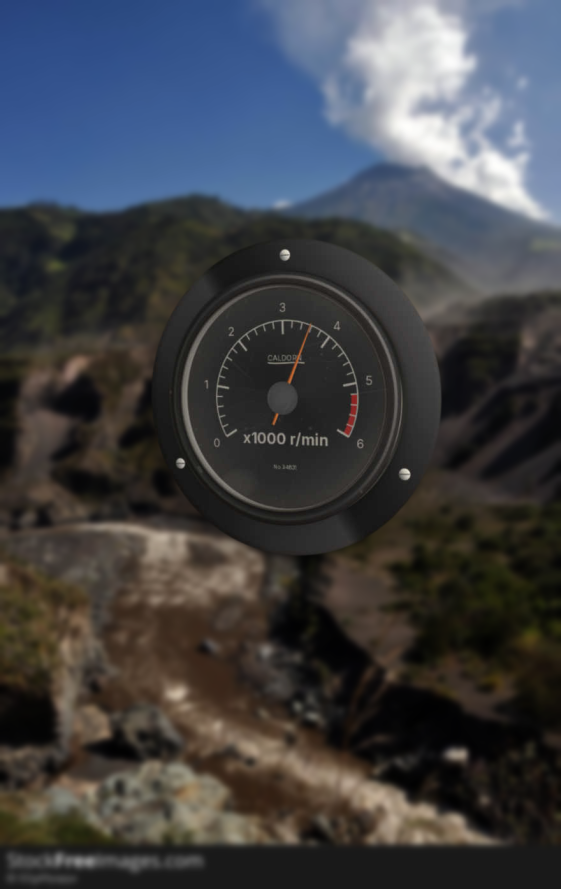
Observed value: 3600
